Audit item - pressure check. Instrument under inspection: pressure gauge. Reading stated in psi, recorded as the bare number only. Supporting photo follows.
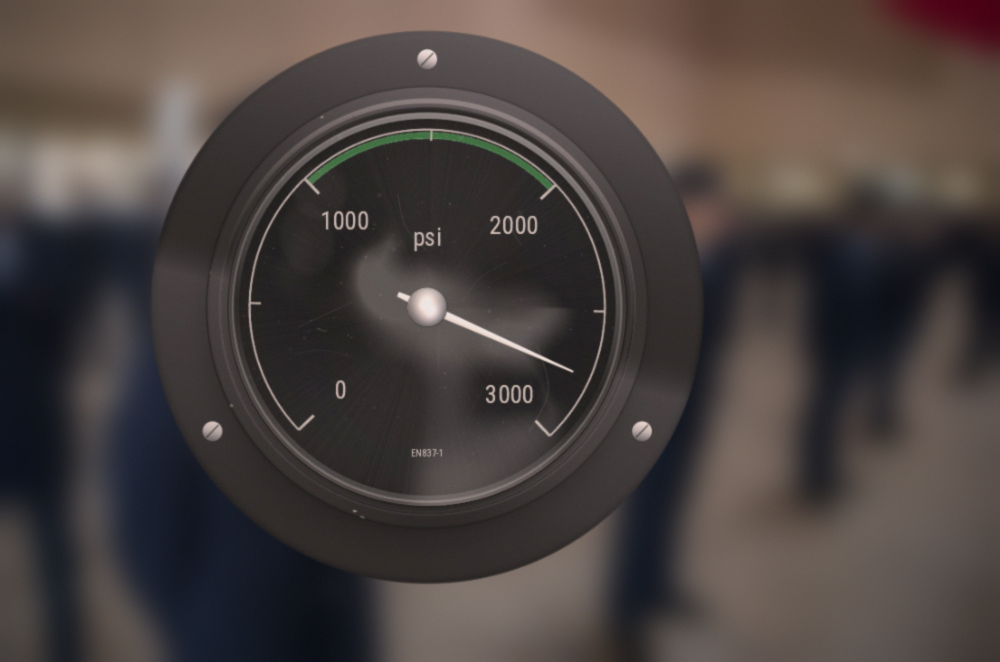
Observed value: 2750
